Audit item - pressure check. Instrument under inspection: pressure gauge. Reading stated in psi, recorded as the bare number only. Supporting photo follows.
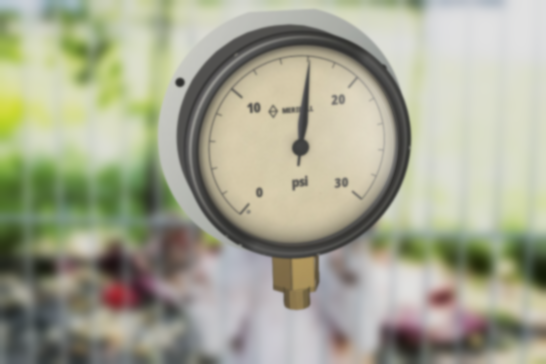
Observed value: 16
